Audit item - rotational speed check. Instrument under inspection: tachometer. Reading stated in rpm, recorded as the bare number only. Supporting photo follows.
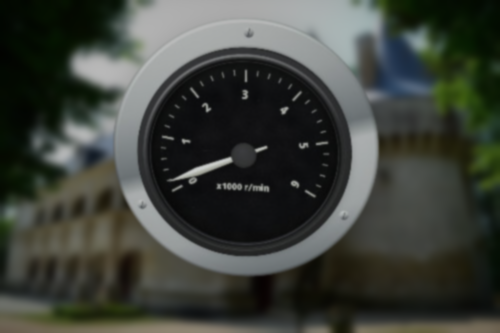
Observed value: 200
